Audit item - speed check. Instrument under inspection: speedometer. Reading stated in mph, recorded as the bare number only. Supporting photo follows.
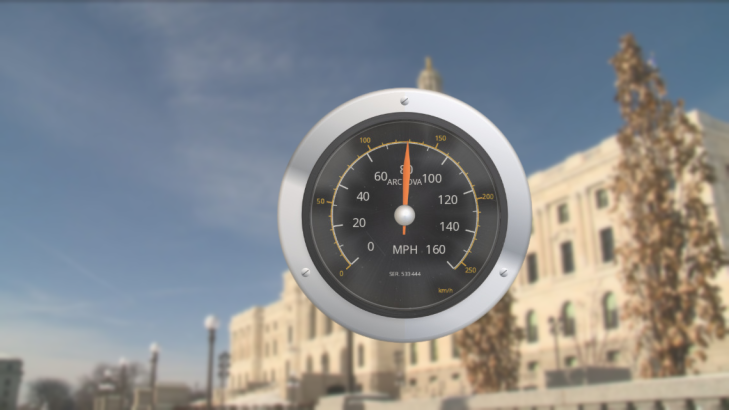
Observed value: 80
